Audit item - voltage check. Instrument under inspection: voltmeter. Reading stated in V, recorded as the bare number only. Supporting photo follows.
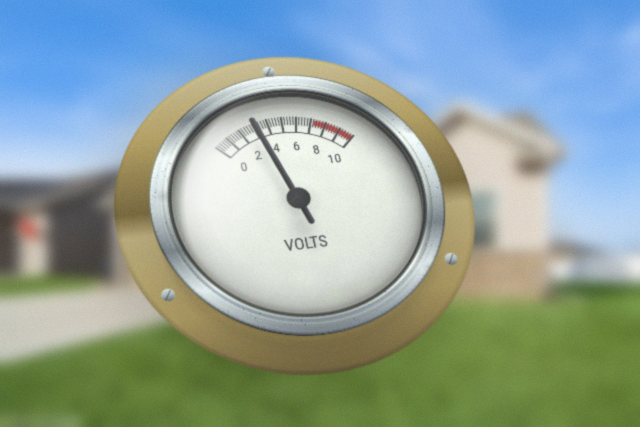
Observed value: 3
